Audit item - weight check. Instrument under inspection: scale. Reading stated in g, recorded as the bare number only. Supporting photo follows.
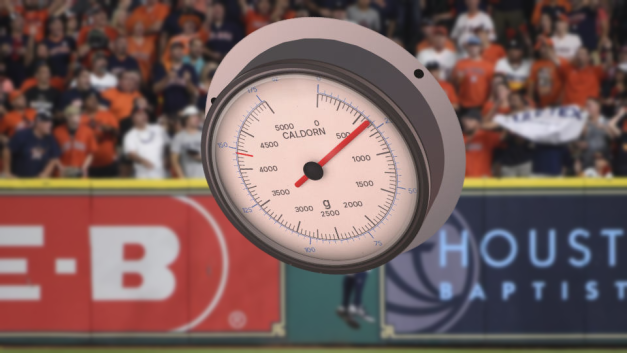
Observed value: 600
